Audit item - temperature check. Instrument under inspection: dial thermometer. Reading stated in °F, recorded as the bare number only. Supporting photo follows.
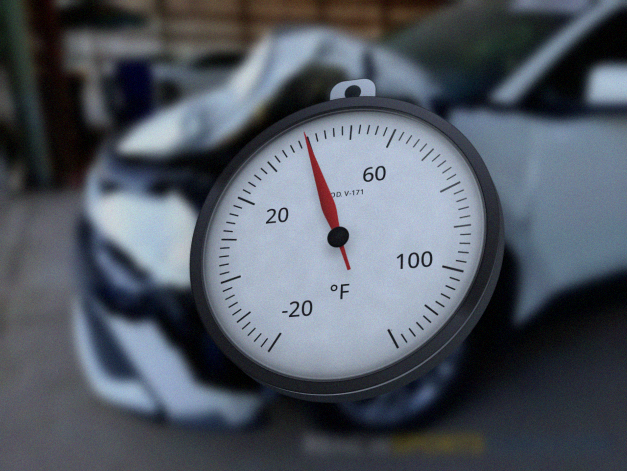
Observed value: 40
